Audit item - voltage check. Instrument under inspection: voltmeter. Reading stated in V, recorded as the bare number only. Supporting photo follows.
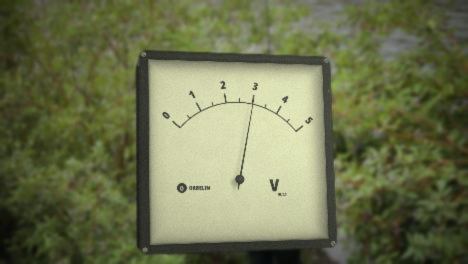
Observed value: 3
